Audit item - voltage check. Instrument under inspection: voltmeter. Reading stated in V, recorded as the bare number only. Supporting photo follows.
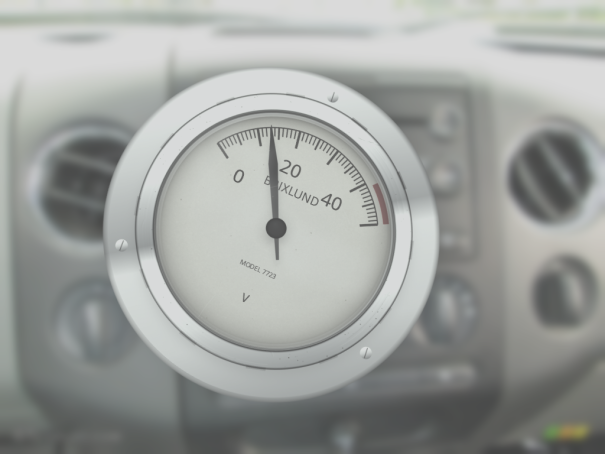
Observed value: 13
